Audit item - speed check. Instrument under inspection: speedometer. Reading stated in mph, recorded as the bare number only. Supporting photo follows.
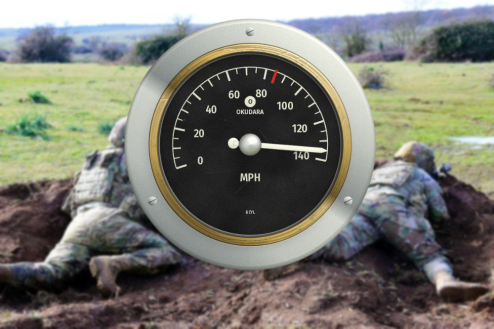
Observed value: 135
